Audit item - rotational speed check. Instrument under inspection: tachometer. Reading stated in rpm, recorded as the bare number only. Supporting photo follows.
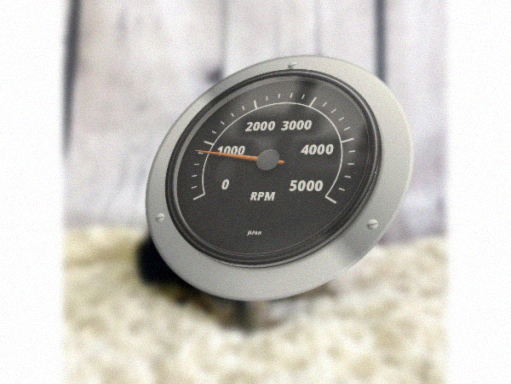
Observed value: 800
